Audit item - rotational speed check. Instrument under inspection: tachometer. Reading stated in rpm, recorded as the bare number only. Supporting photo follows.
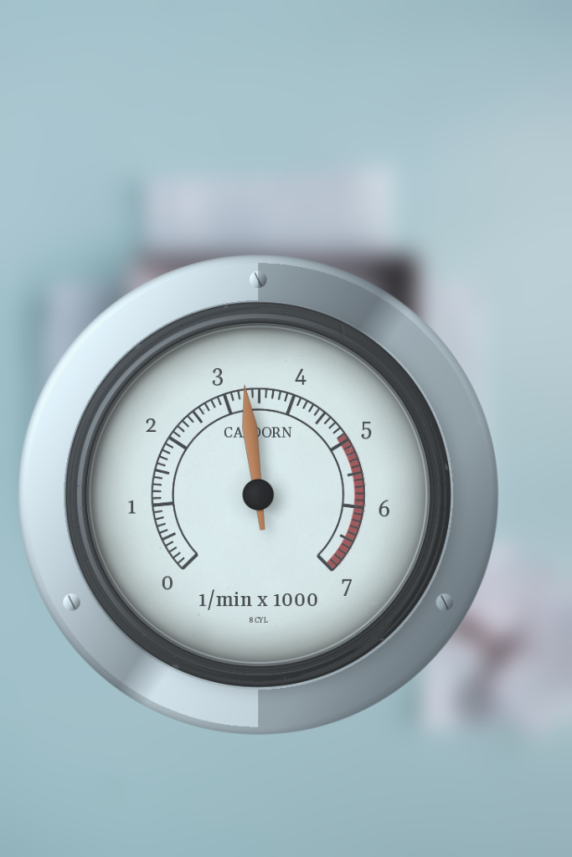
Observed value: 3300
